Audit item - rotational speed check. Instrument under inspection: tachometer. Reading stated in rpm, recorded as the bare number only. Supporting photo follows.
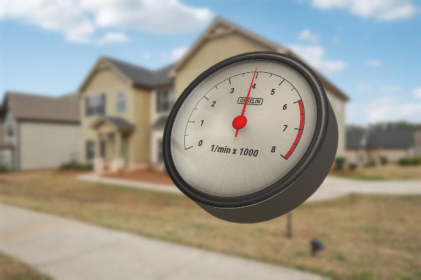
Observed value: 4000
